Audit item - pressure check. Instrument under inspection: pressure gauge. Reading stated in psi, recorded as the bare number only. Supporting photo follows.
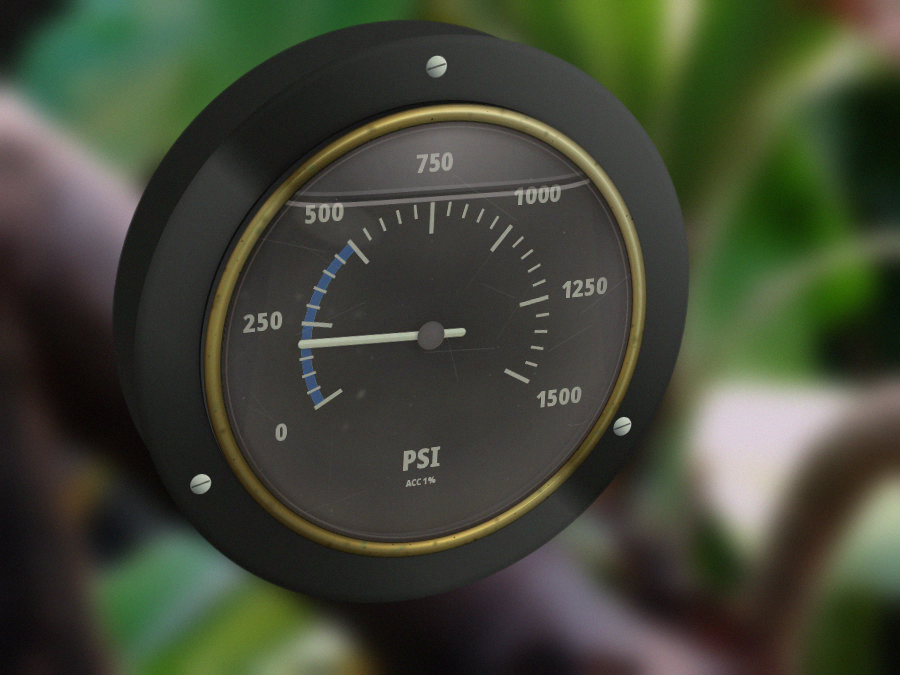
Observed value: 200
